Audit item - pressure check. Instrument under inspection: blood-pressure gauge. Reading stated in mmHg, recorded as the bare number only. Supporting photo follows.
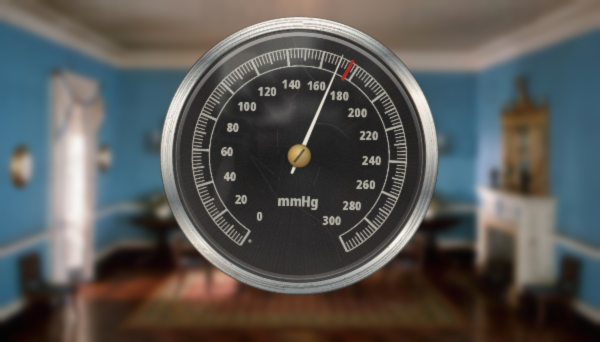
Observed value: 170
